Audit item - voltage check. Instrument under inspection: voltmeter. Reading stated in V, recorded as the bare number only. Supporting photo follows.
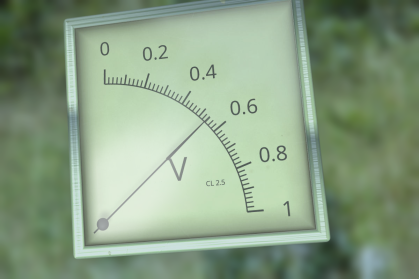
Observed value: 0.54
